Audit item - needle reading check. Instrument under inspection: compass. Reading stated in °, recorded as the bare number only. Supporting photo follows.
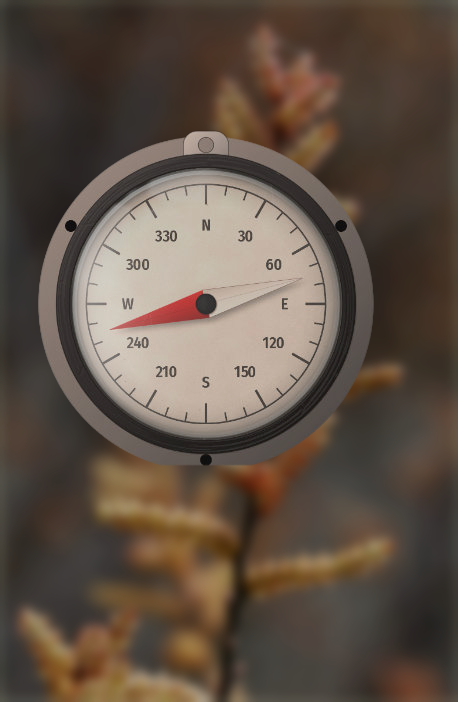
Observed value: 255
